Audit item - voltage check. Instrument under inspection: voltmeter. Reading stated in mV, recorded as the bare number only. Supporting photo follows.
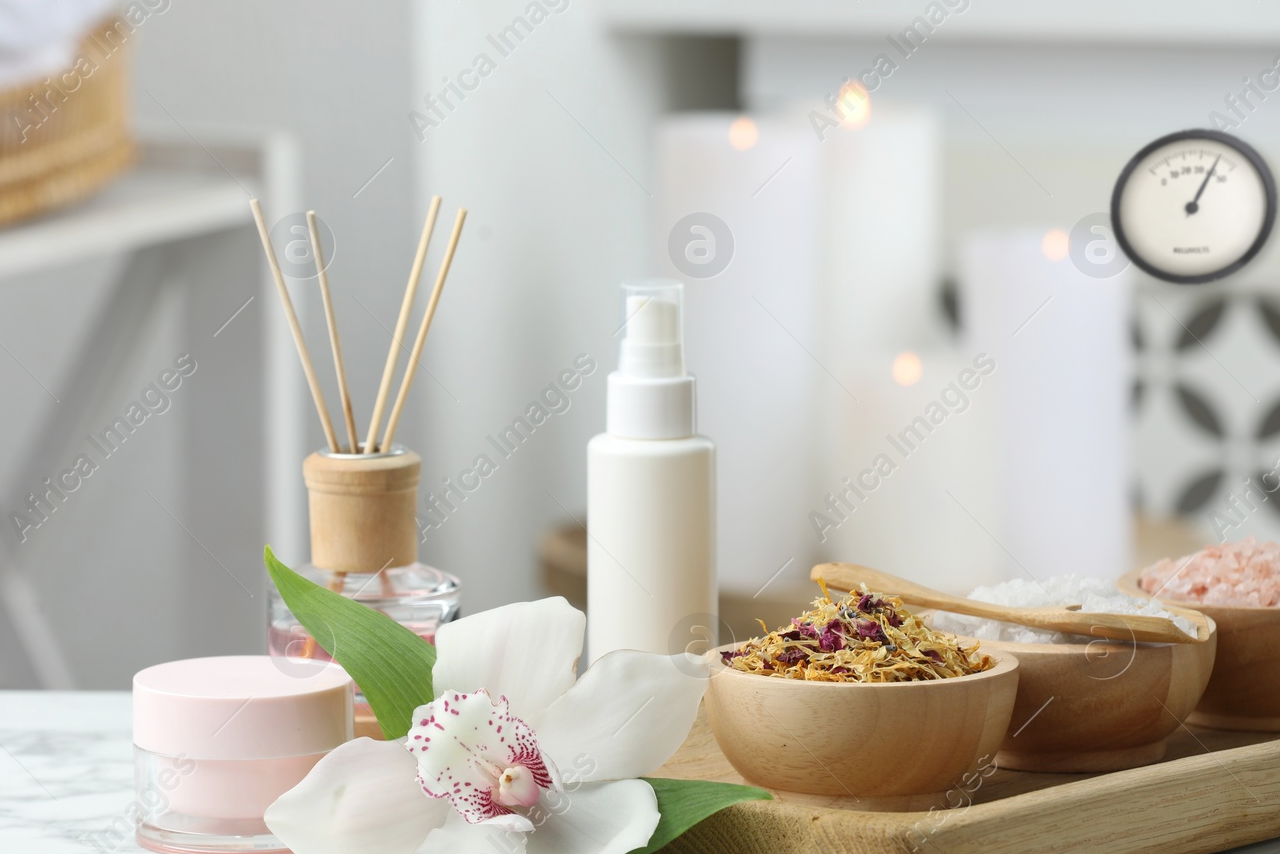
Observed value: 40
